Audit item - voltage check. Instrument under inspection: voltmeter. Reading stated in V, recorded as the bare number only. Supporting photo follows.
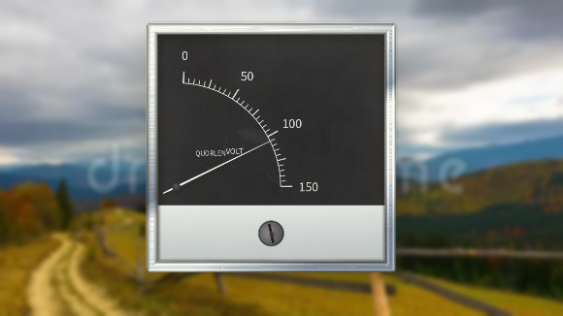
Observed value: 105
